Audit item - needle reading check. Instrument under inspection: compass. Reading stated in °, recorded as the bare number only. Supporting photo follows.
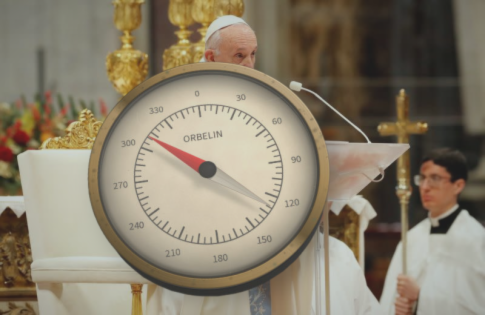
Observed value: 310
